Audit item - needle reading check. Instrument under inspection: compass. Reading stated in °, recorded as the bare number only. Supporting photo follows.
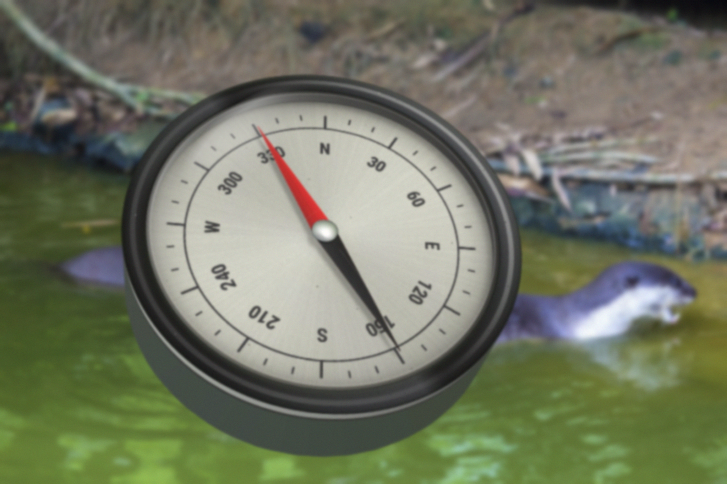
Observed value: 330
